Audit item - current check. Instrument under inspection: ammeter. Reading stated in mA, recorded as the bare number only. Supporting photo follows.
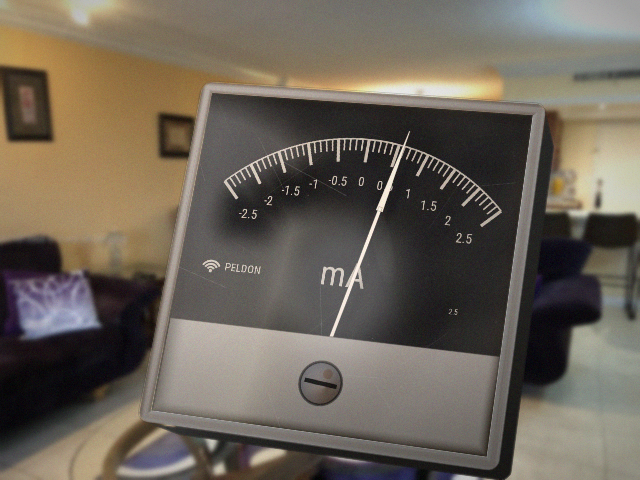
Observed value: 0.6
